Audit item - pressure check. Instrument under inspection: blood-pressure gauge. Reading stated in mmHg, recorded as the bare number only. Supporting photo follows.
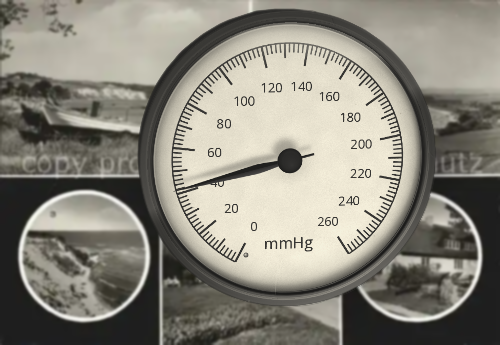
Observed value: 42
